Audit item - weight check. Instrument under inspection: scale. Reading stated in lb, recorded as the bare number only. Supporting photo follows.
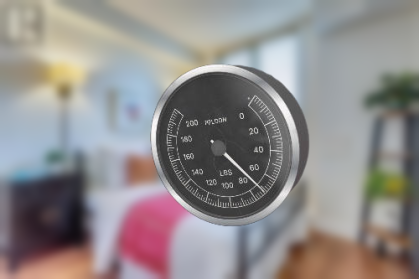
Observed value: 70
